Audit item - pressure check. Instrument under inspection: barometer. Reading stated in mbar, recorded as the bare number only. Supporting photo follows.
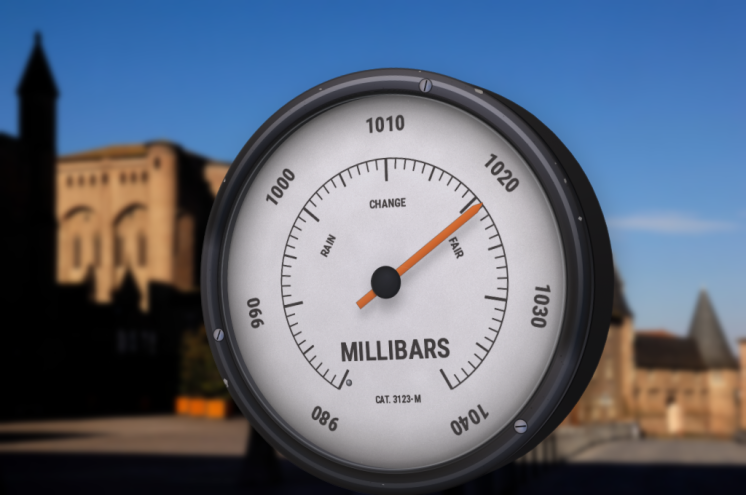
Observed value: 1021
